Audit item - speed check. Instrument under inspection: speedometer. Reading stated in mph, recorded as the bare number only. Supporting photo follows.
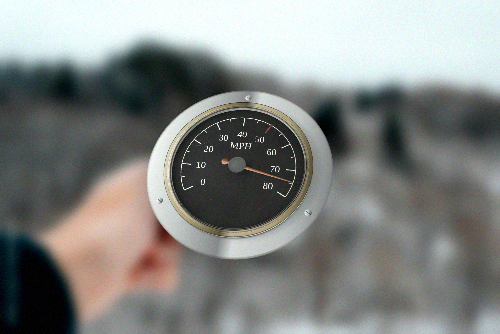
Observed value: 75
